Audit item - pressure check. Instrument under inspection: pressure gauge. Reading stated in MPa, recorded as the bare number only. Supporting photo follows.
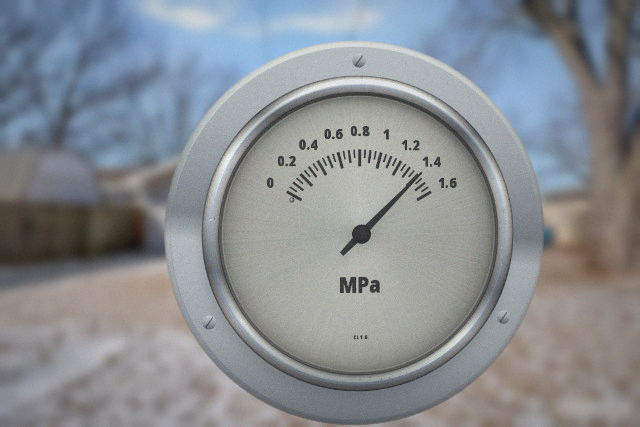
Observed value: 1.4
